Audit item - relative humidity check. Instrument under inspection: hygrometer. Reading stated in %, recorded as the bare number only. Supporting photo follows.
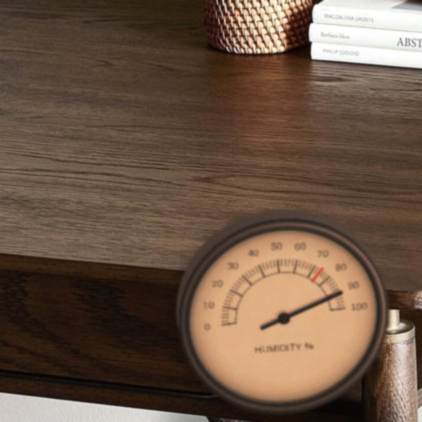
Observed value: 90
